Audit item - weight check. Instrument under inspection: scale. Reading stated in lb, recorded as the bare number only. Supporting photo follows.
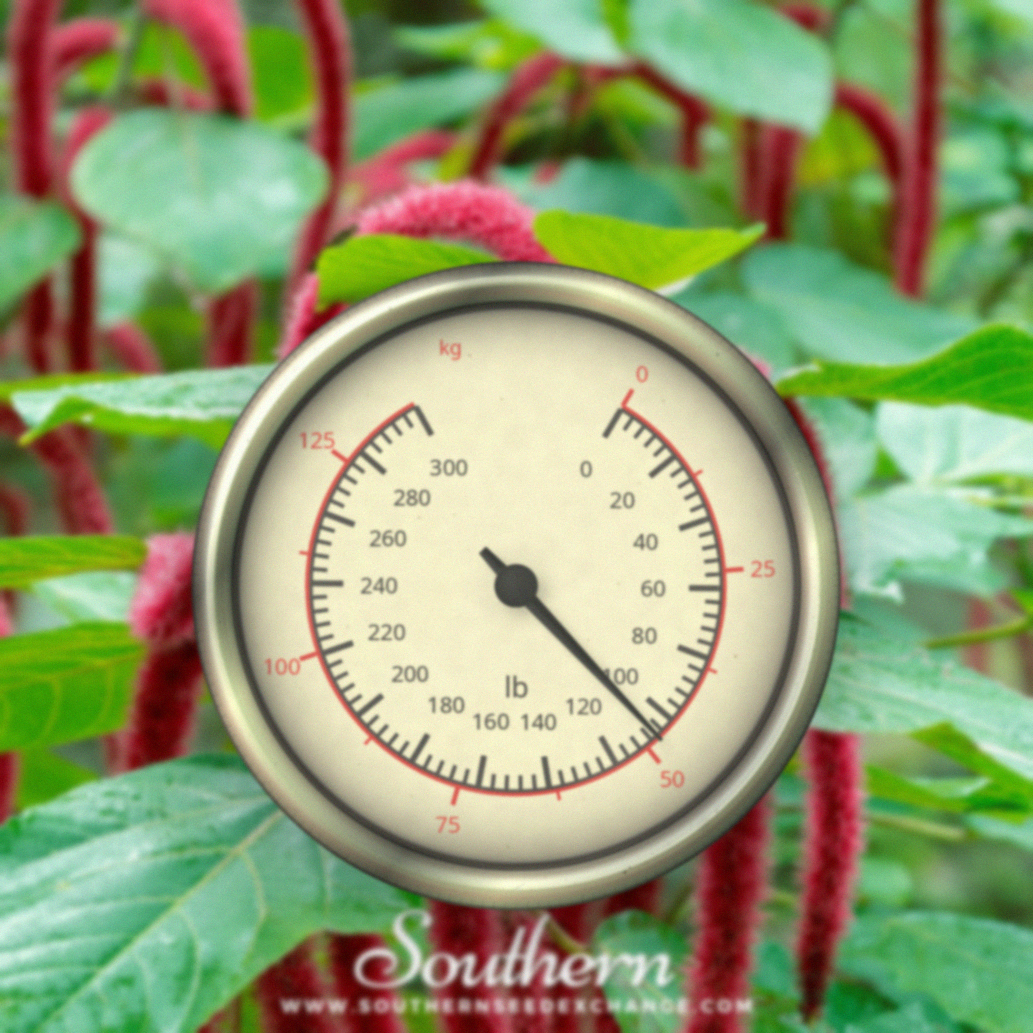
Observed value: 106
